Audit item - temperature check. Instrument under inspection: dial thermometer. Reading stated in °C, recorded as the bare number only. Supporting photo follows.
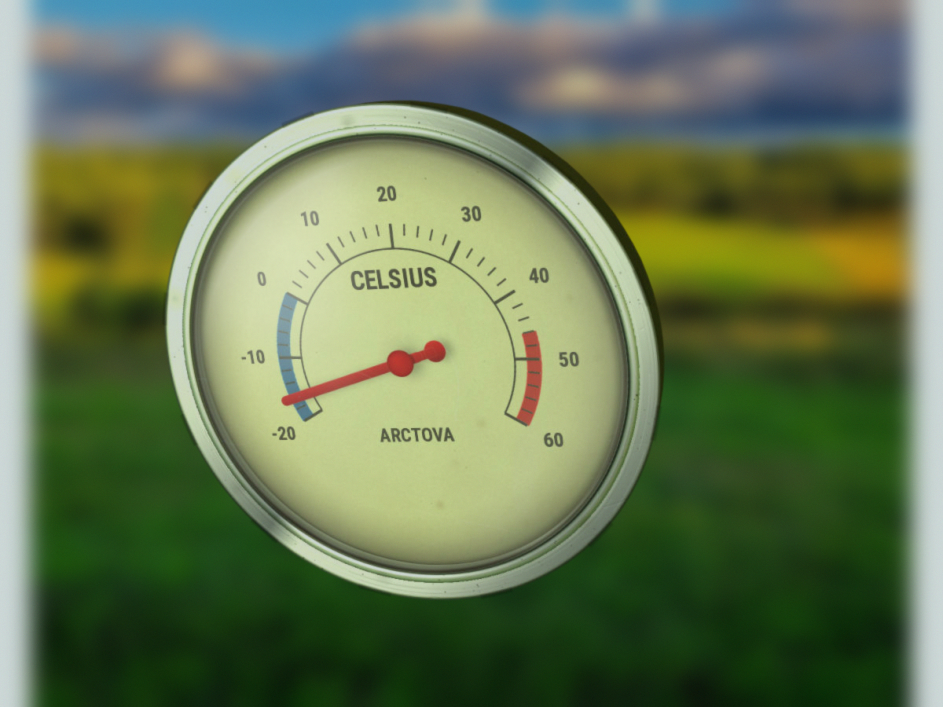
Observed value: -16
